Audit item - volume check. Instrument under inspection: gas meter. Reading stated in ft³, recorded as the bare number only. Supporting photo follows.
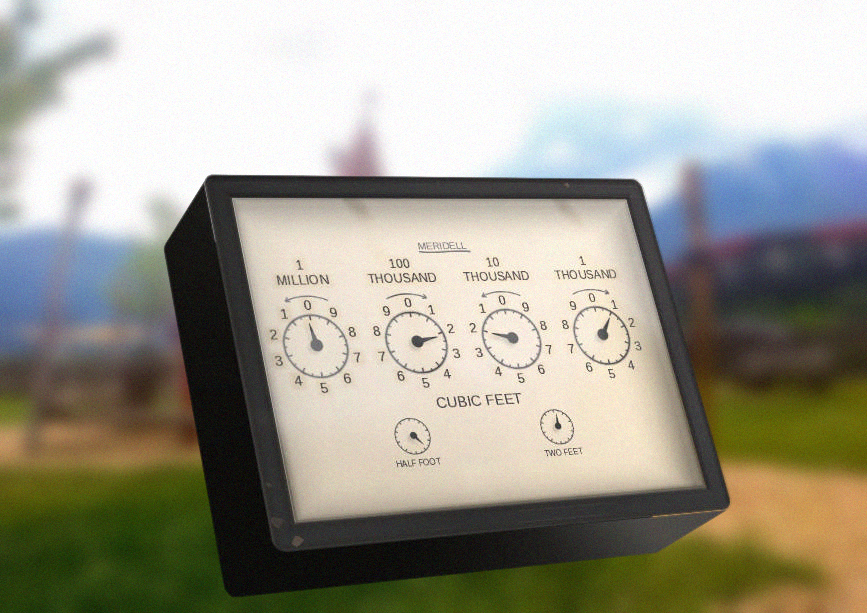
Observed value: 22100
